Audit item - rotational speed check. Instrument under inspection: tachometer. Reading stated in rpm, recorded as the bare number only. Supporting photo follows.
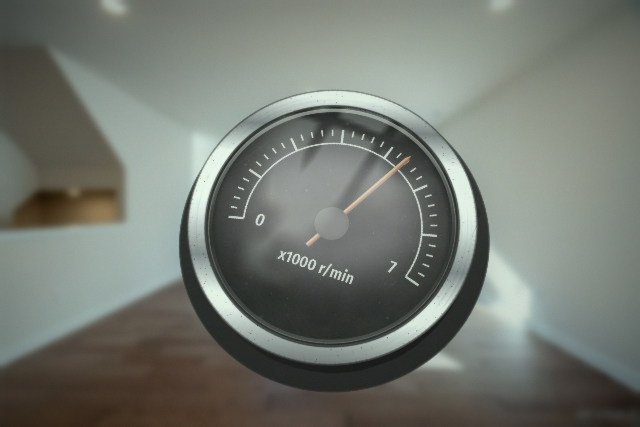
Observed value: 4400
